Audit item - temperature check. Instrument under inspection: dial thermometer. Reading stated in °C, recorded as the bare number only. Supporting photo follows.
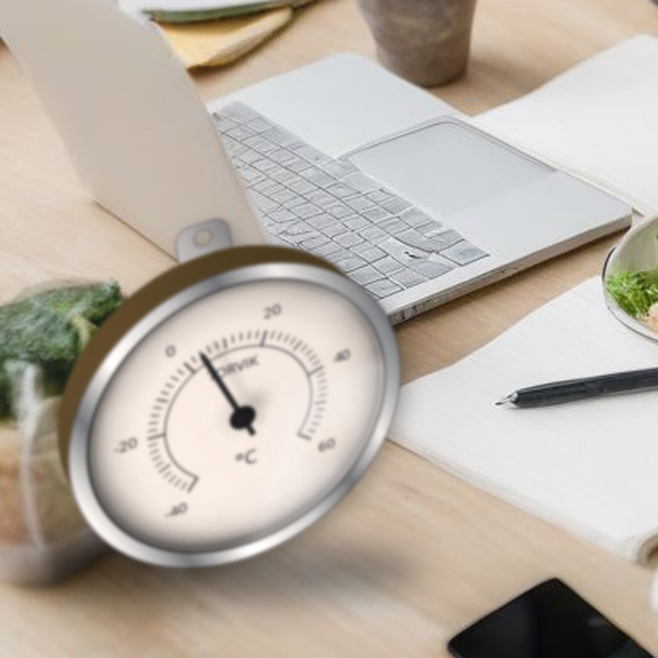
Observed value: 4
